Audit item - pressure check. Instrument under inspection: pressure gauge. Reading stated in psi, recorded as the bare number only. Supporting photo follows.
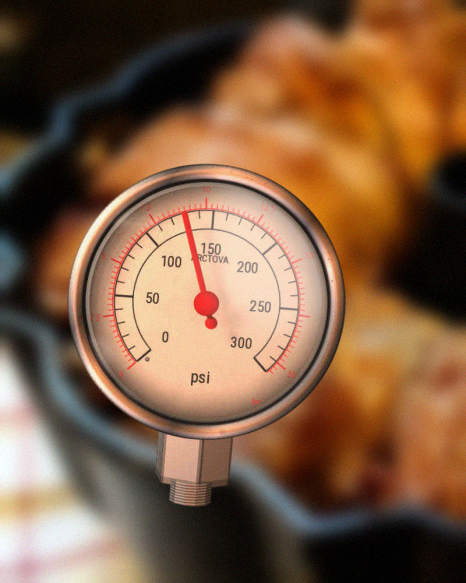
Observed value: 130
